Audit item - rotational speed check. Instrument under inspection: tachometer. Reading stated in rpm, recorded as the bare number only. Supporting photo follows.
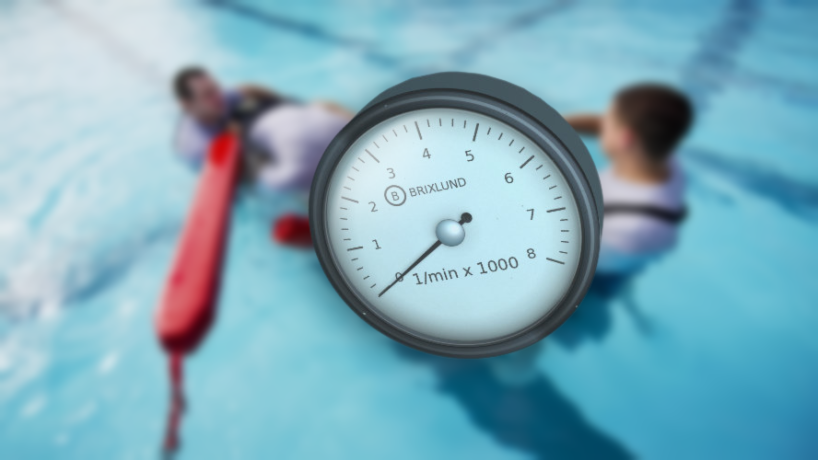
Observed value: 0
